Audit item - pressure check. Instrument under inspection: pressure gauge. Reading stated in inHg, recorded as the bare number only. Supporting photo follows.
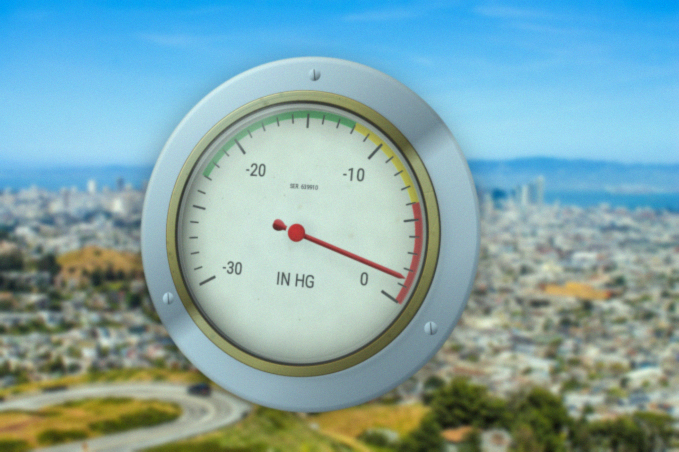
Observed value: -1.5
